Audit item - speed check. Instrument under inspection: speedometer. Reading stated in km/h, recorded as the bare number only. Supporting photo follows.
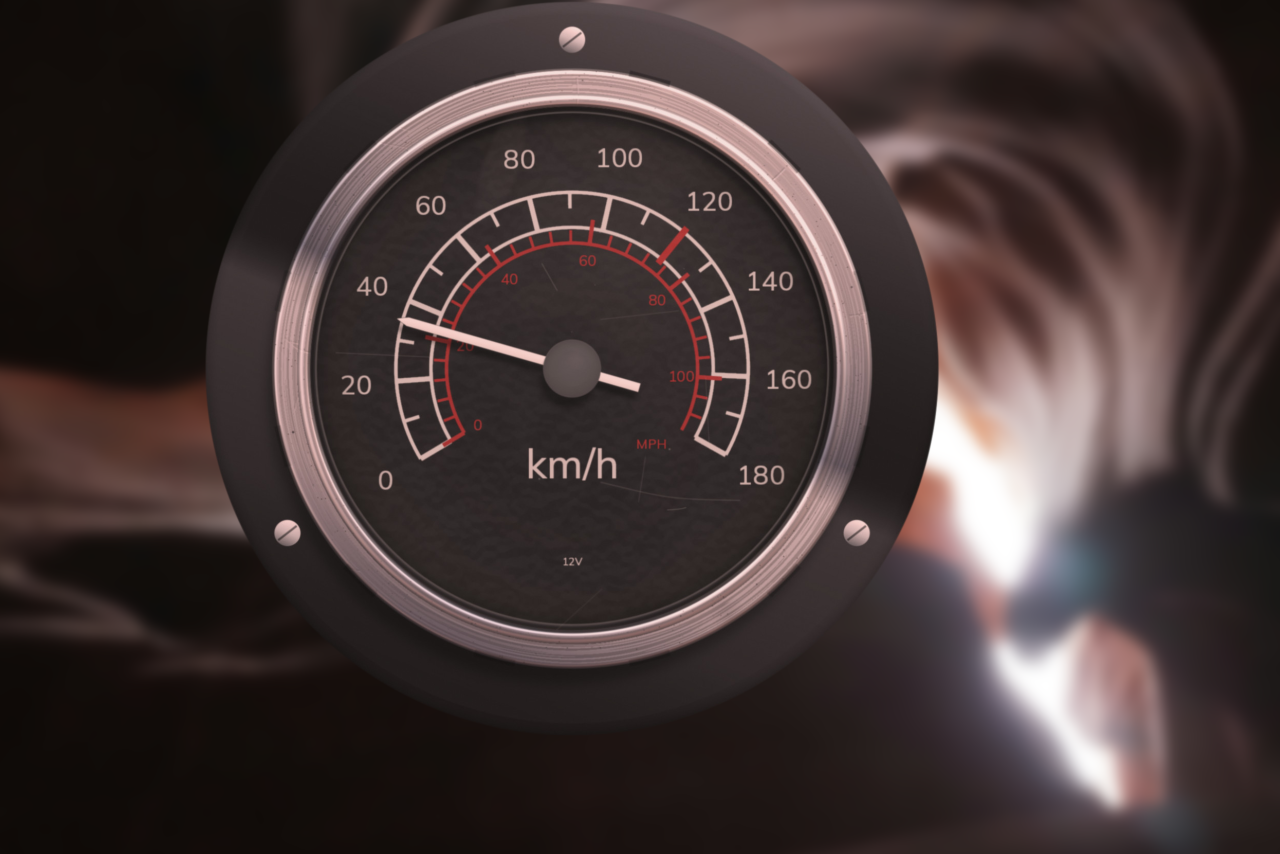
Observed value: 35
